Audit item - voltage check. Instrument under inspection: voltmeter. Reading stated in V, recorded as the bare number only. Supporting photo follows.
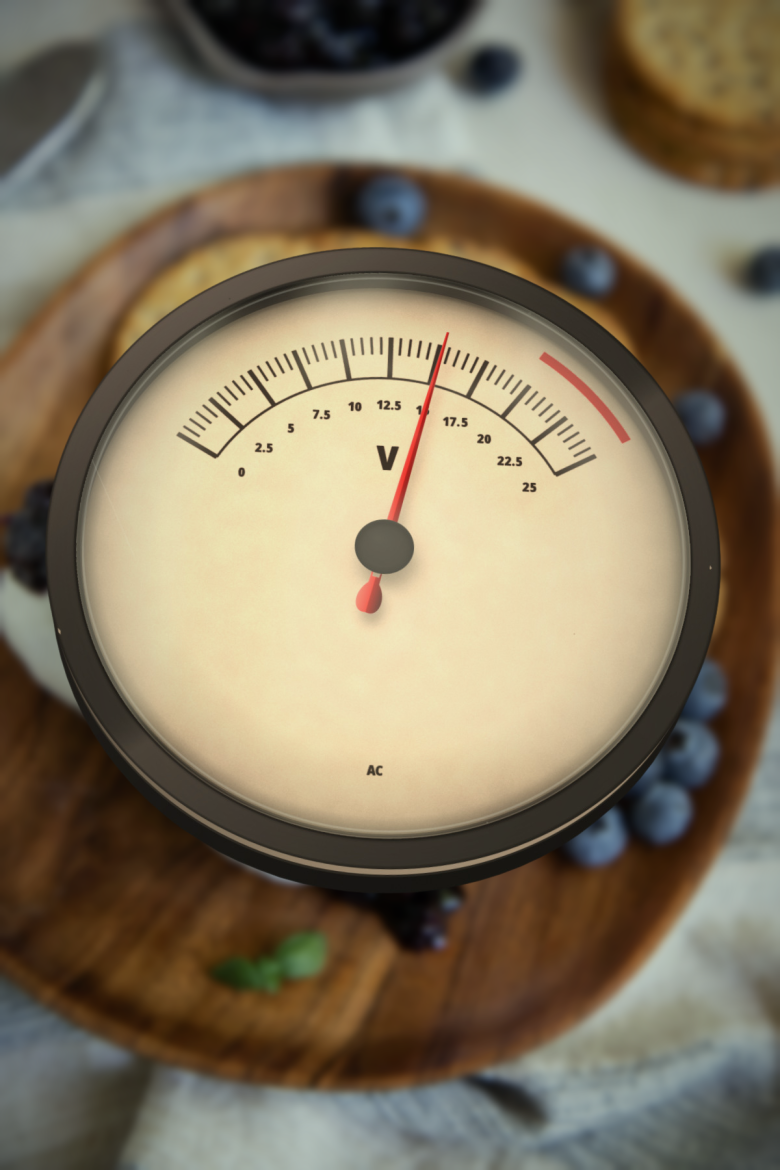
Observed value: 15.25
